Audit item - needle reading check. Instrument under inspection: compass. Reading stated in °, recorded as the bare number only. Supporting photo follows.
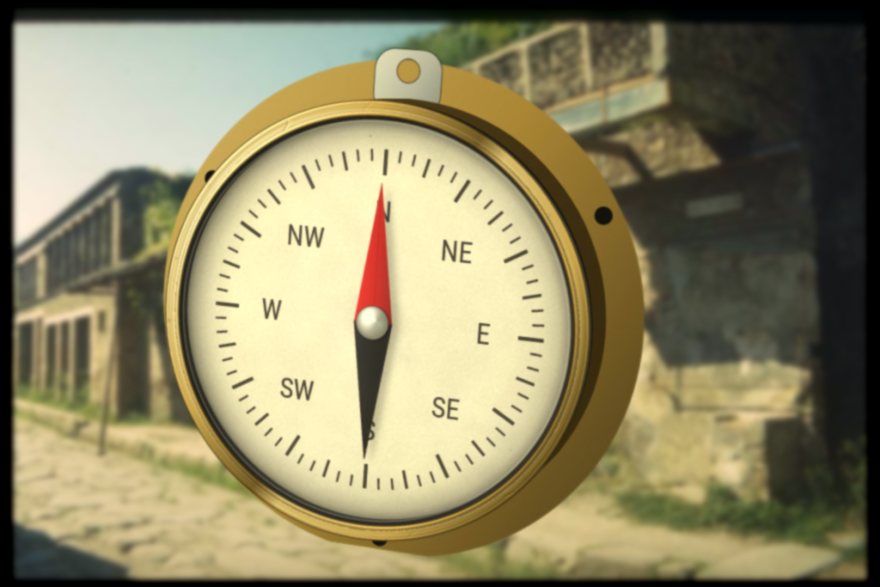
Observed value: 0
